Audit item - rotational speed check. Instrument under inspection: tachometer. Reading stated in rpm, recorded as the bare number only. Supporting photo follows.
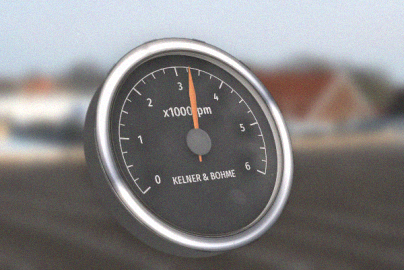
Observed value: 3250
